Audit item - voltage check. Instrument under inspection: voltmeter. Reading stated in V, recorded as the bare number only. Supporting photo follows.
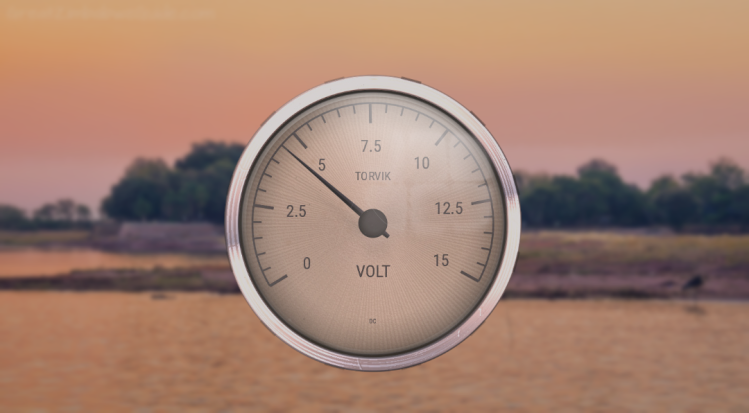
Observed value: 4.5
